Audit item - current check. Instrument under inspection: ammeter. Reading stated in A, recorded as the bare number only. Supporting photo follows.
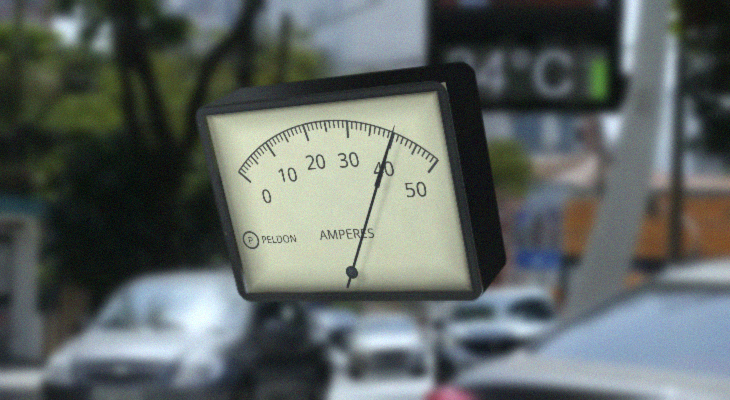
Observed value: 40
